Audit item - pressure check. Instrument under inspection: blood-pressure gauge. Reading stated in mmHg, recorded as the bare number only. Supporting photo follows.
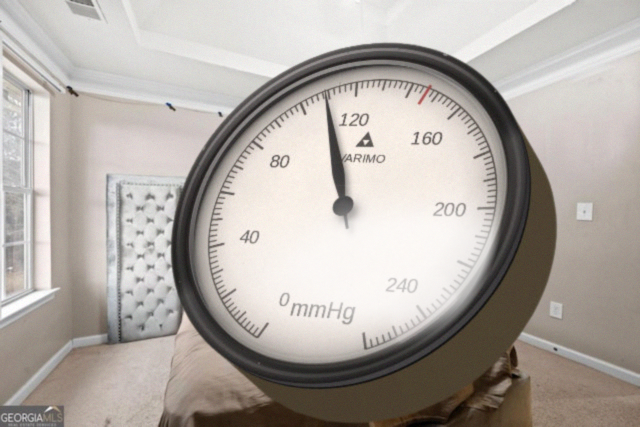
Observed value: 110
